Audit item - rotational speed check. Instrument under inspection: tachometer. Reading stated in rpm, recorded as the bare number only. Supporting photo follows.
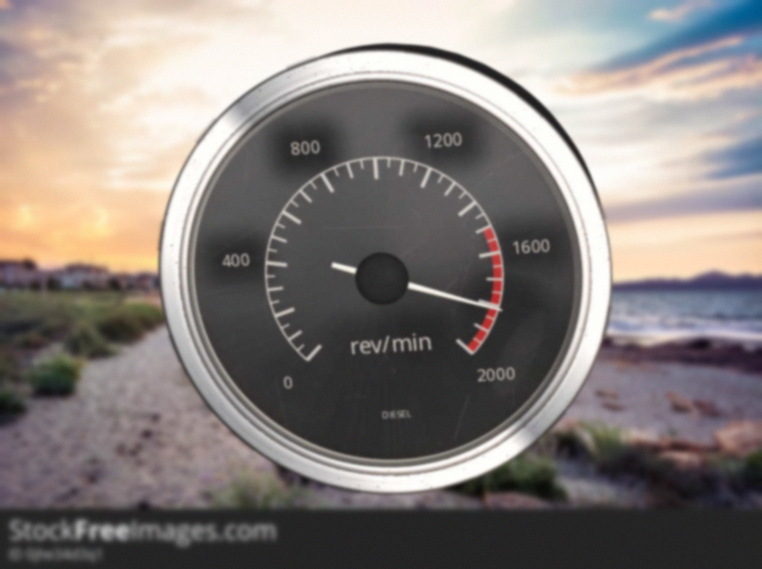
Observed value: 1800
